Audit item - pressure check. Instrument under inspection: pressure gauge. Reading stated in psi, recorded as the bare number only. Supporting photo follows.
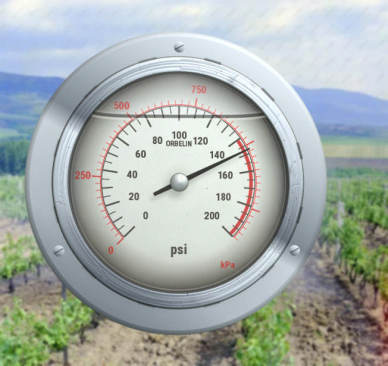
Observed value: 147.5
